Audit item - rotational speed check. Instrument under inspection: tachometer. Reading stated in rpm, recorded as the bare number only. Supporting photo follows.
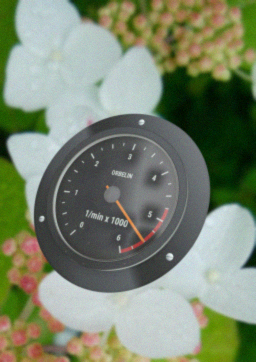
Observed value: 5500
